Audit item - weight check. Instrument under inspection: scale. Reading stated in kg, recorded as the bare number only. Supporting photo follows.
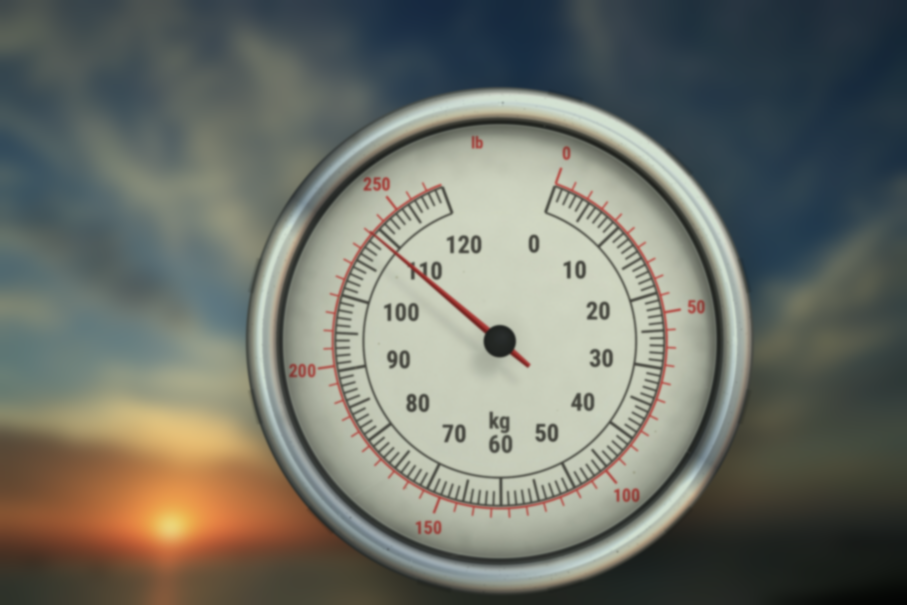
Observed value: 109
